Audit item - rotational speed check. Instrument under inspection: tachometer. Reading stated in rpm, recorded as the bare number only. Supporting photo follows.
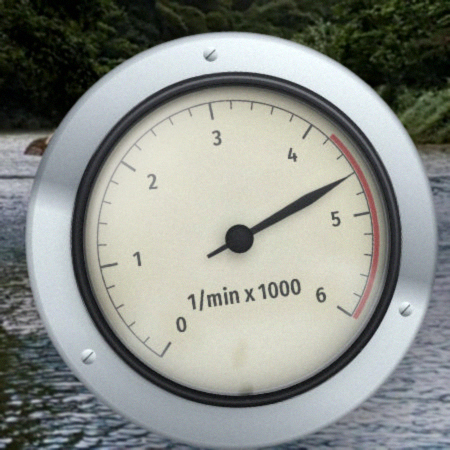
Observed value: 4600
